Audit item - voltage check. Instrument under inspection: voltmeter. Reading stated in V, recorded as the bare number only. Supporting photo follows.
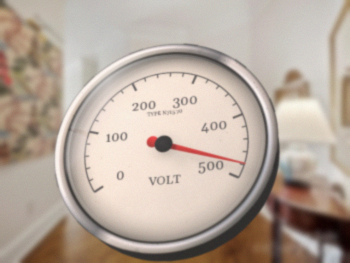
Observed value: 480
